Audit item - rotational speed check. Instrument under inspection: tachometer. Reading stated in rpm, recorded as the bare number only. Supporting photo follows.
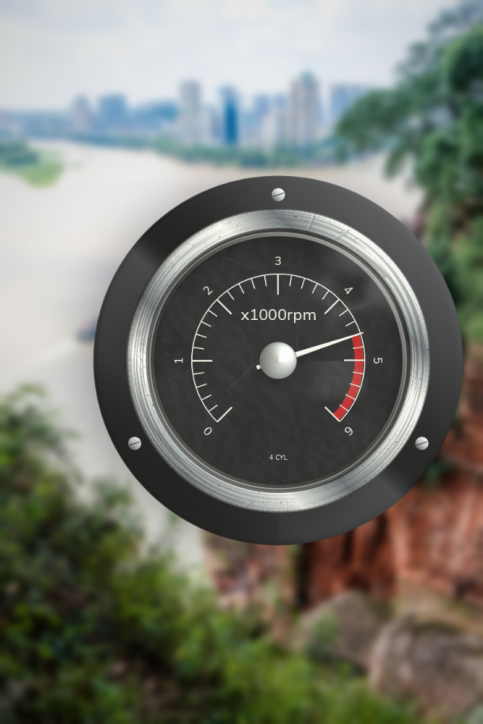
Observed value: 4600
